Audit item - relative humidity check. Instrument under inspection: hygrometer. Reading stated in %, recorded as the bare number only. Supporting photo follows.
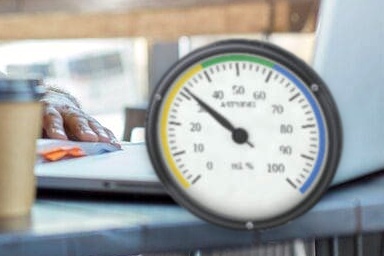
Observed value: 32
